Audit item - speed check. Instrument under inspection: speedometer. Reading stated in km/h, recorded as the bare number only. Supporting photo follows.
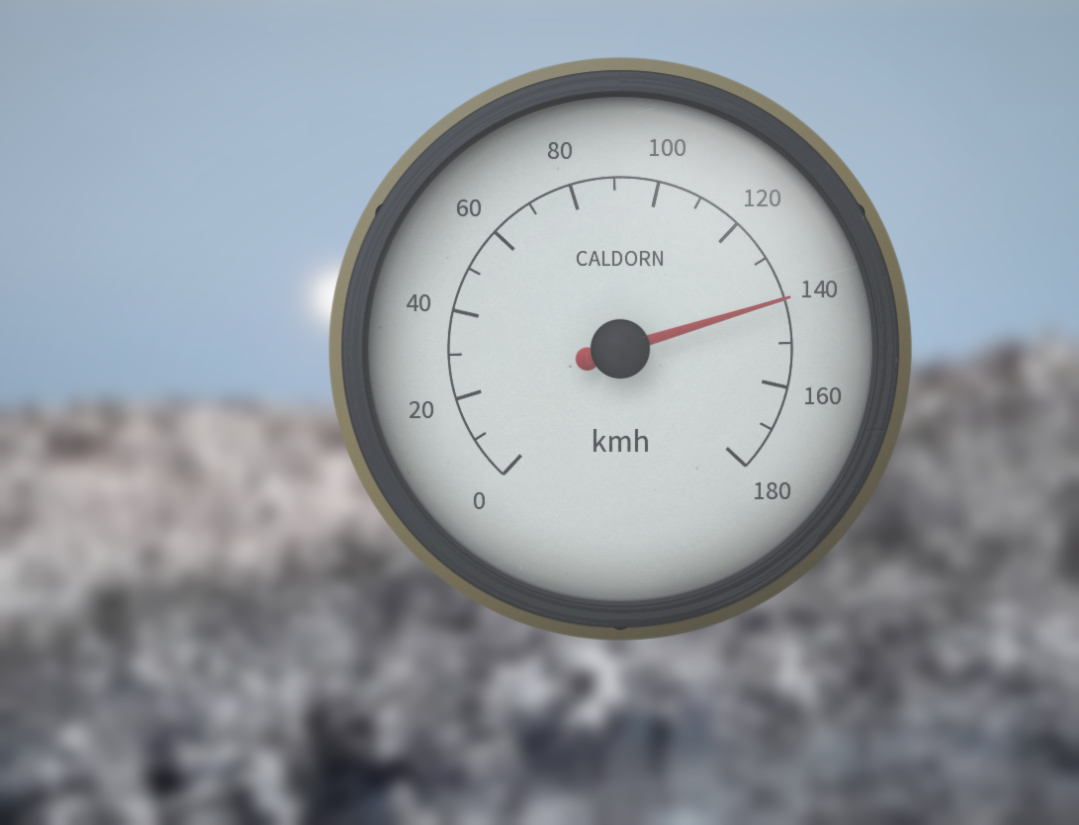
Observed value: 140
